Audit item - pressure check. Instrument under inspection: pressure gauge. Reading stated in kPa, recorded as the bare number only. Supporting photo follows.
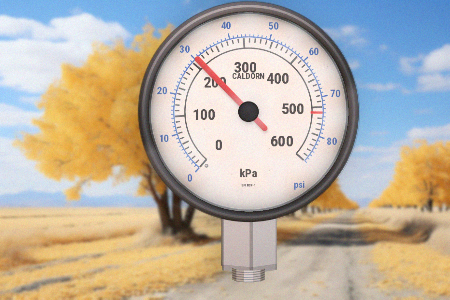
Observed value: 210
